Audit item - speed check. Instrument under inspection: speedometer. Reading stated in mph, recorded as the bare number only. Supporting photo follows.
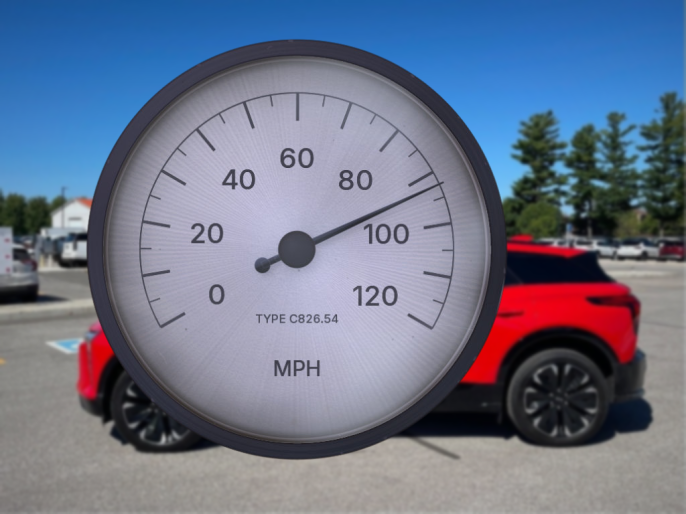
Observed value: 92.5
